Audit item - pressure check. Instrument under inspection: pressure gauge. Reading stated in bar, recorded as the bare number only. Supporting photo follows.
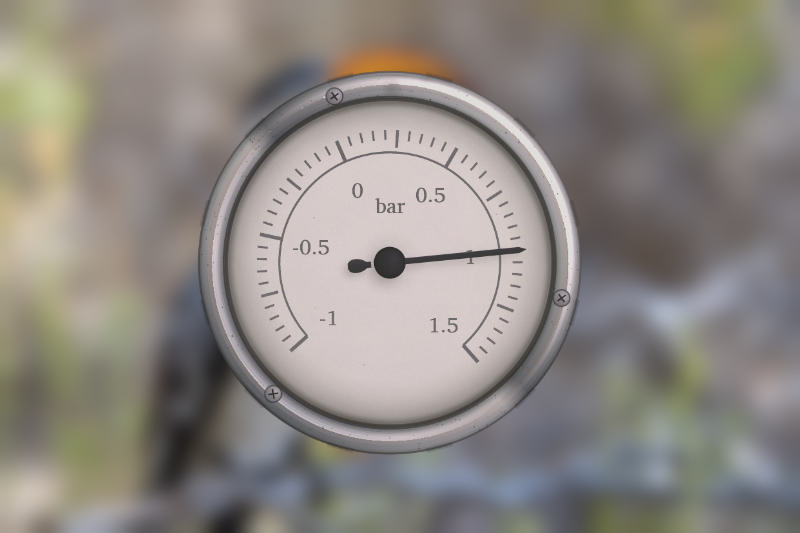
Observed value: 1
